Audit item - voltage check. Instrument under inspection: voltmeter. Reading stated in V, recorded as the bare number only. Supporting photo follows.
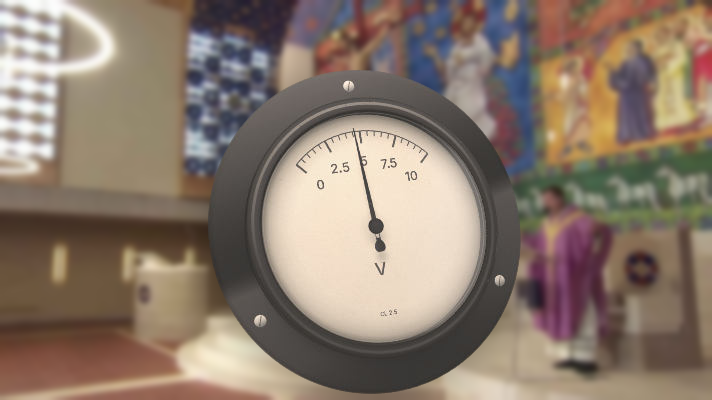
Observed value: 4.5
